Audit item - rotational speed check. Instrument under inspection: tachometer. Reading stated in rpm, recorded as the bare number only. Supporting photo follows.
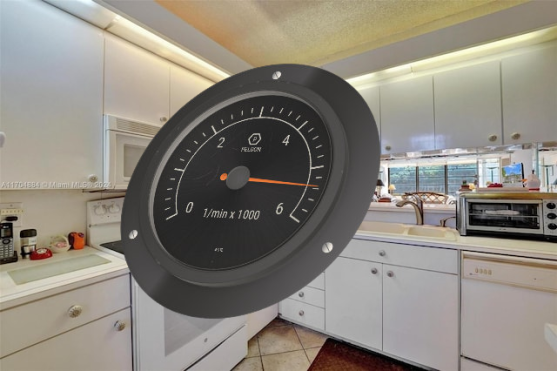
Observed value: 5400
